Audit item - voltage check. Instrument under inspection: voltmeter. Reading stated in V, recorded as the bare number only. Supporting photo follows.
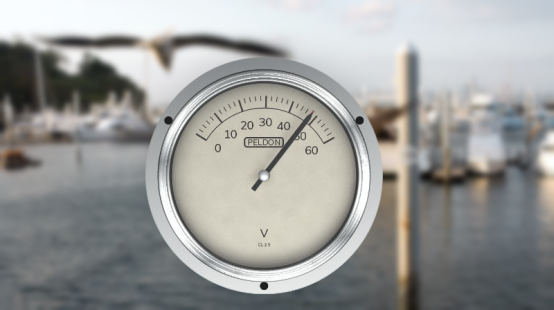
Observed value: 48
